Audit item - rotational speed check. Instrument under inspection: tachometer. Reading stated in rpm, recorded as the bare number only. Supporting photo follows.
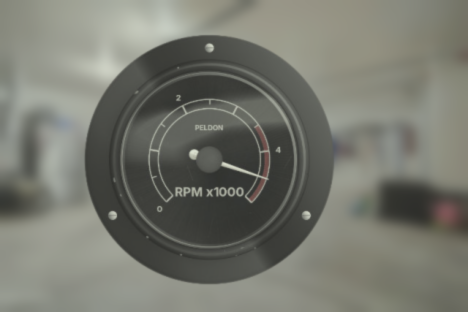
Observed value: 4500
